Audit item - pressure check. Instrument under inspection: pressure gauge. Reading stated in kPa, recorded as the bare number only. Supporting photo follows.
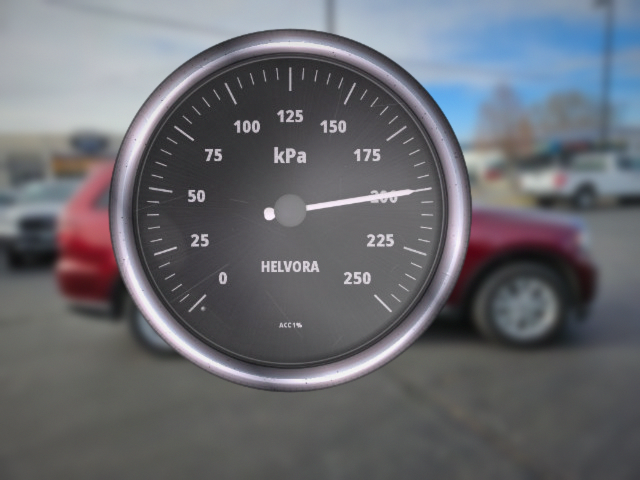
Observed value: 200
